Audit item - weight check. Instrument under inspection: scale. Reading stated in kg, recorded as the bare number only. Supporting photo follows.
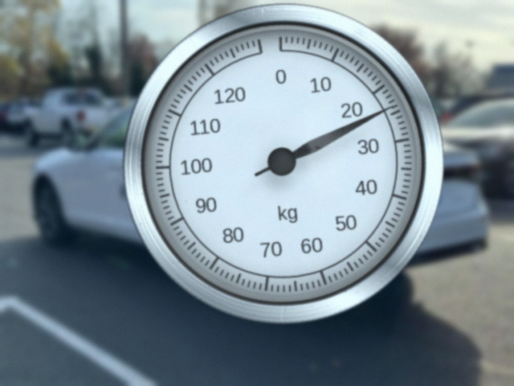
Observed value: 24
